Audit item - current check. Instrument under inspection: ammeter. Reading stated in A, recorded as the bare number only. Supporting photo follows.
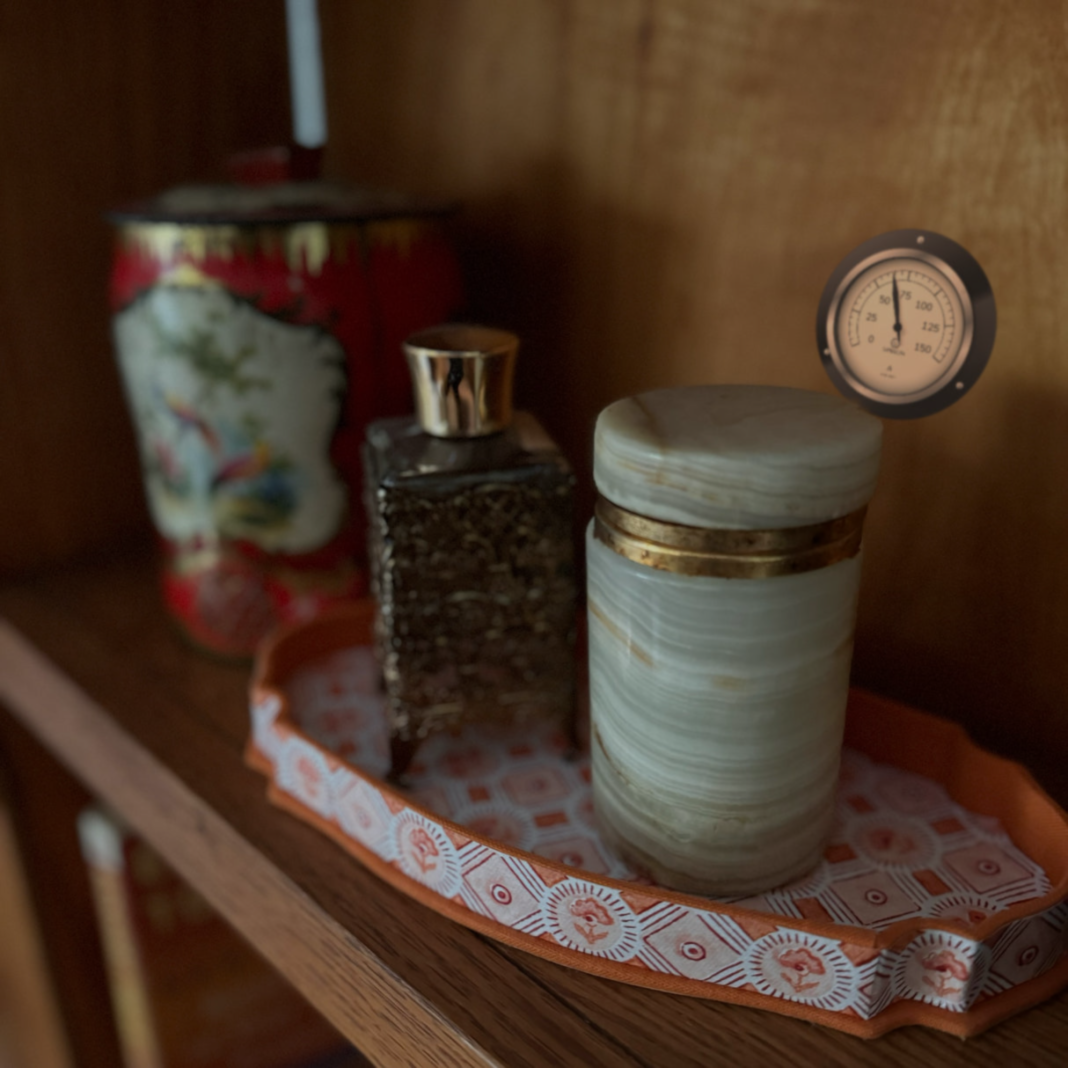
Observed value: 65
